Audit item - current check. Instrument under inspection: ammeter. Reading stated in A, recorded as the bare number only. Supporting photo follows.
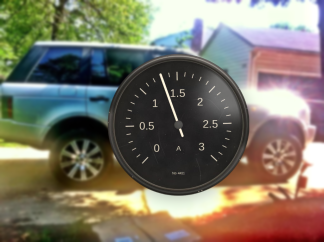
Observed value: 1.3
